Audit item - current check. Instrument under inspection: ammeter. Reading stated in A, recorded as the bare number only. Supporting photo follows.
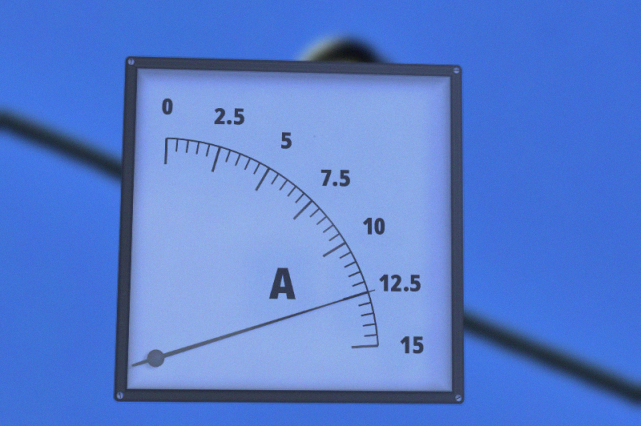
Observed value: 12.5
